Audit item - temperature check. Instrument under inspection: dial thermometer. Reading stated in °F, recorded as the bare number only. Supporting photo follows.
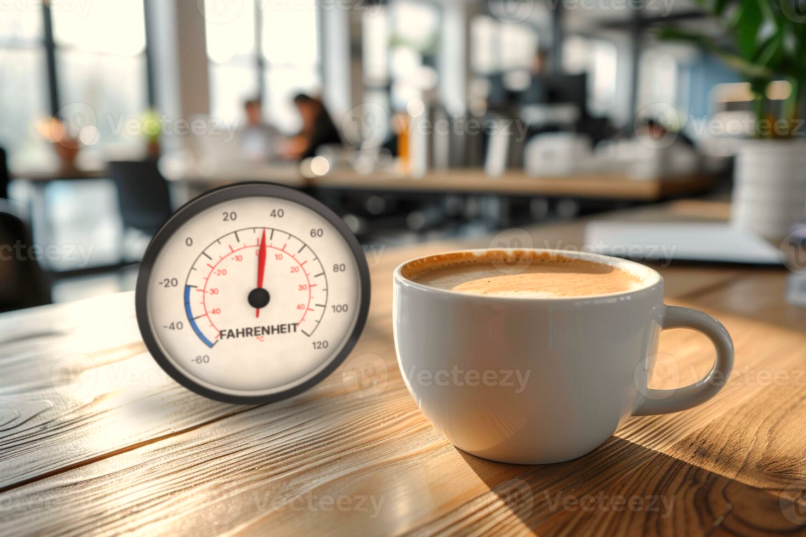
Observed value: 35
